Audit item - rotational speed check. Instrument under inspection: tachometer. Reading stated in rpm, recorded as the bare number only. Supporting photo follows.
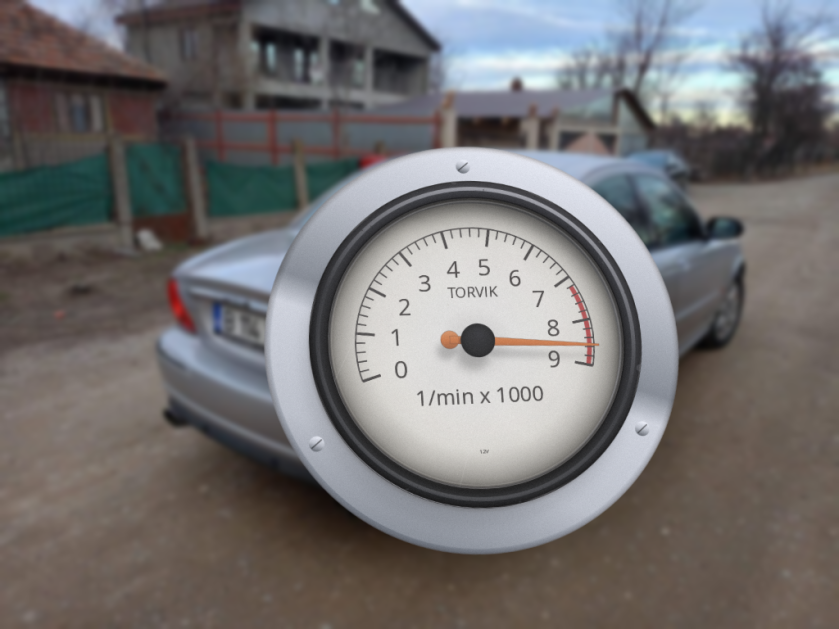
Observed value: 8600
